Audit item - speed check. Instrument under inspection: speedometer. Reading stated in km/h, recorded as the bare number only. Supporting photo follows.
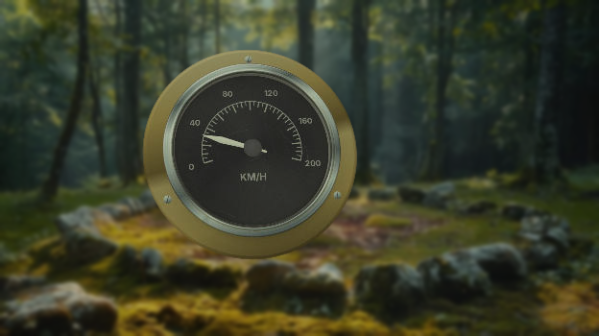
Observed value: 30
